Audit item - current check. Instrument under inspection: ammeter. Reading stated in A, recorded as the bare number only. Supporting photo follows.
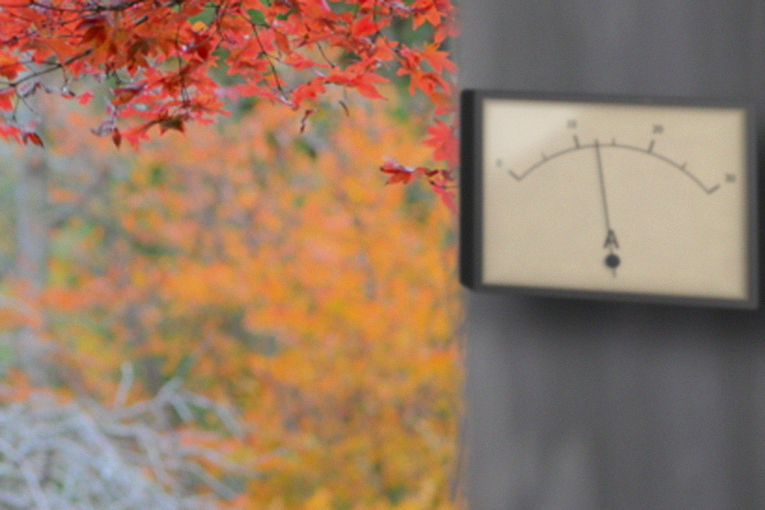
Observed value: 12.5
